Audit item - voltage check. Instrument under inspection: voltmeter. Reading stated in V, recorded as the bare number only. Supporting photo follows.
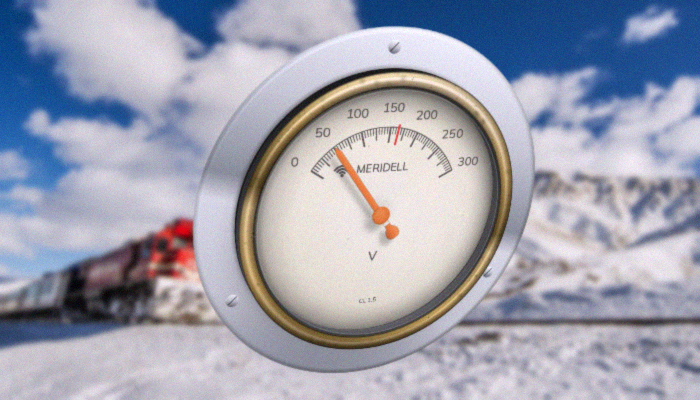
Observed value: 50
